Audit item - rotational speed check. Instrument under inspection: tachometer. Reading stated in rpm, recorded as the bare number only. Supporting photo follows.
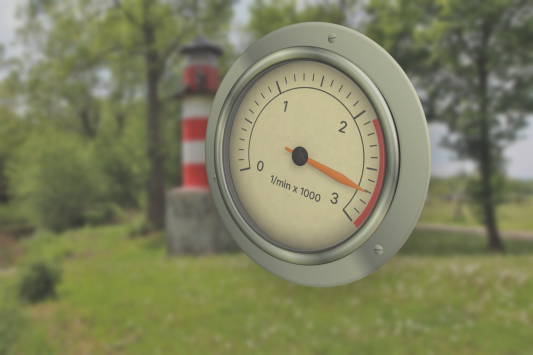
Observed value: 2700
